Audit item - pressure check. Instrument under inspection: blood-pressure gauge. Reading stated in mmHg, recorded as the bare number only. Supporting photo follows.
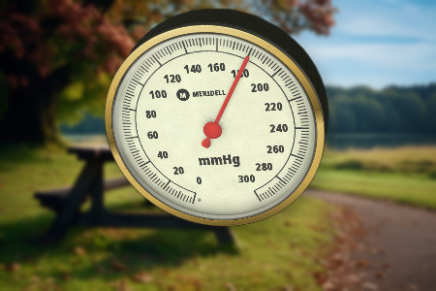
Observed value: 180
